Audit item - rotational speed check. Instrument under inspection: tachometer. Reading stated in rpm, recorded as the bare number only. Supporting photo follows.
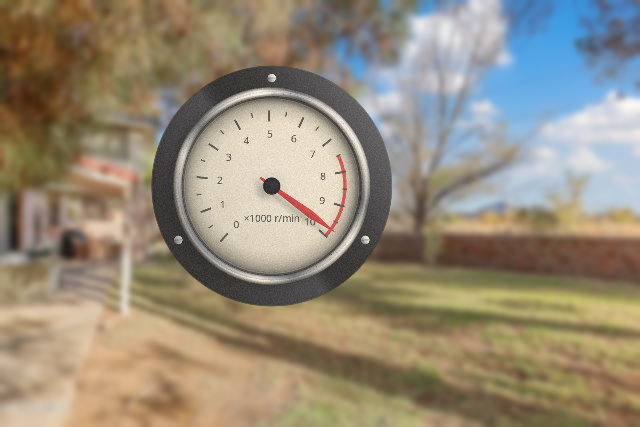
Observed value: 9750
